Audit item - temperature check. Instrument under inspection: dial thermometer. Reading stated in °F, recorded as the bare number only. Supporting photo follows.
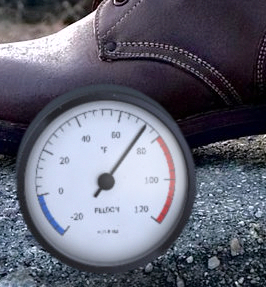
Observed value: 72
